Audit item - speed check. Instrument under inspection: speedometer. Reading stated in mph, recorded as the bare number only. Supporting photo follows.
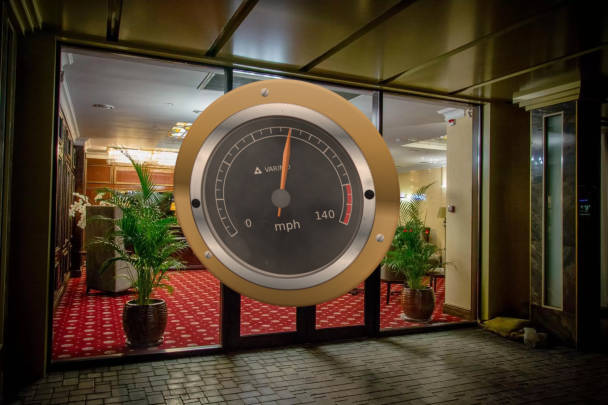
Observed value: 80
